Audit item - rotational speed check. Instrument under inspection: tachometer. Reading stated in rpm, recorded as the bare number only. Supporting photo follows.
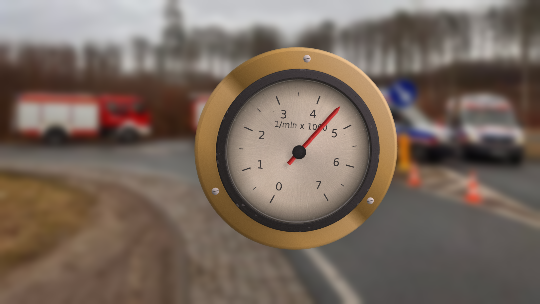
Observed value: 4500
